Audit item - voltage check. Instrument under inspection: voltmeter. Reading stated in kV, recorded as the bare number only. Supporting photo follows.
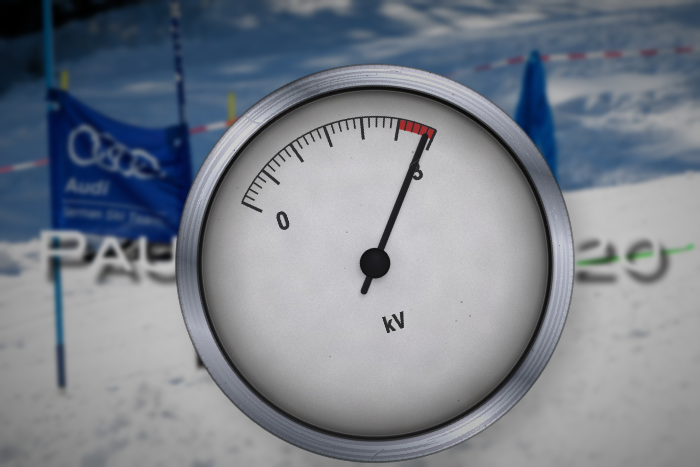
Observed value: 2.9
